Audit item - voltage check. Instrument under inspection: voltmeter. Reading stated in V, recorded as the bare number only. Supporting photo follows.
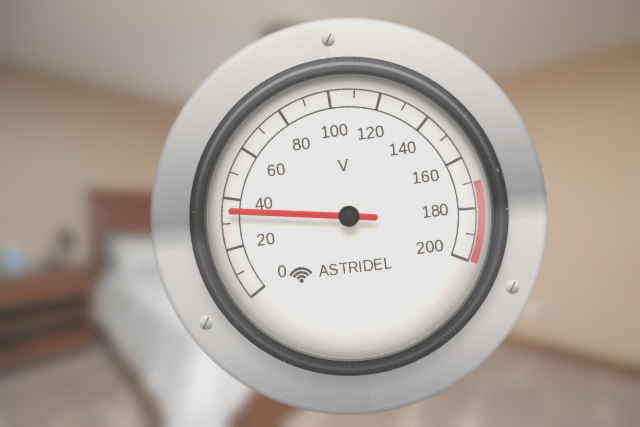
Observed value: 35
